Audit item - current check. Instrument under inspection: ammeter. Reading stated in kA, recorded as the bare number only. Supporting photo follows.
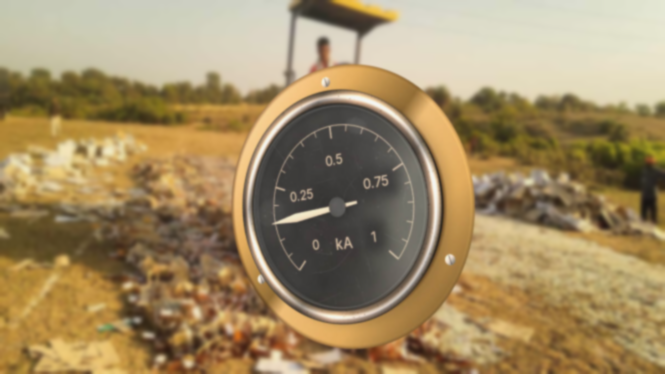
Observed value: 0.15
